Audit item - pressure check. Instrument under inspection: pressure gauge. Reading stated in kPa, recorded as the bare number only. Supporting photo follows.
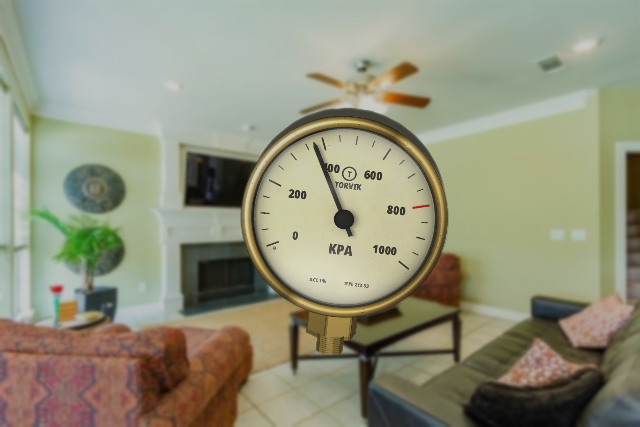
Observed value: 375
